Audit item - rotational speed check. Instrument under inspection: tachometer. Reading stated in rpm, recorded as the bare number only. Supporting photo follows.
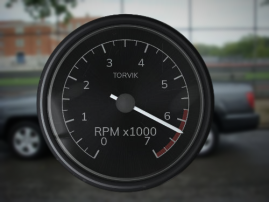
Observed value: 6250
